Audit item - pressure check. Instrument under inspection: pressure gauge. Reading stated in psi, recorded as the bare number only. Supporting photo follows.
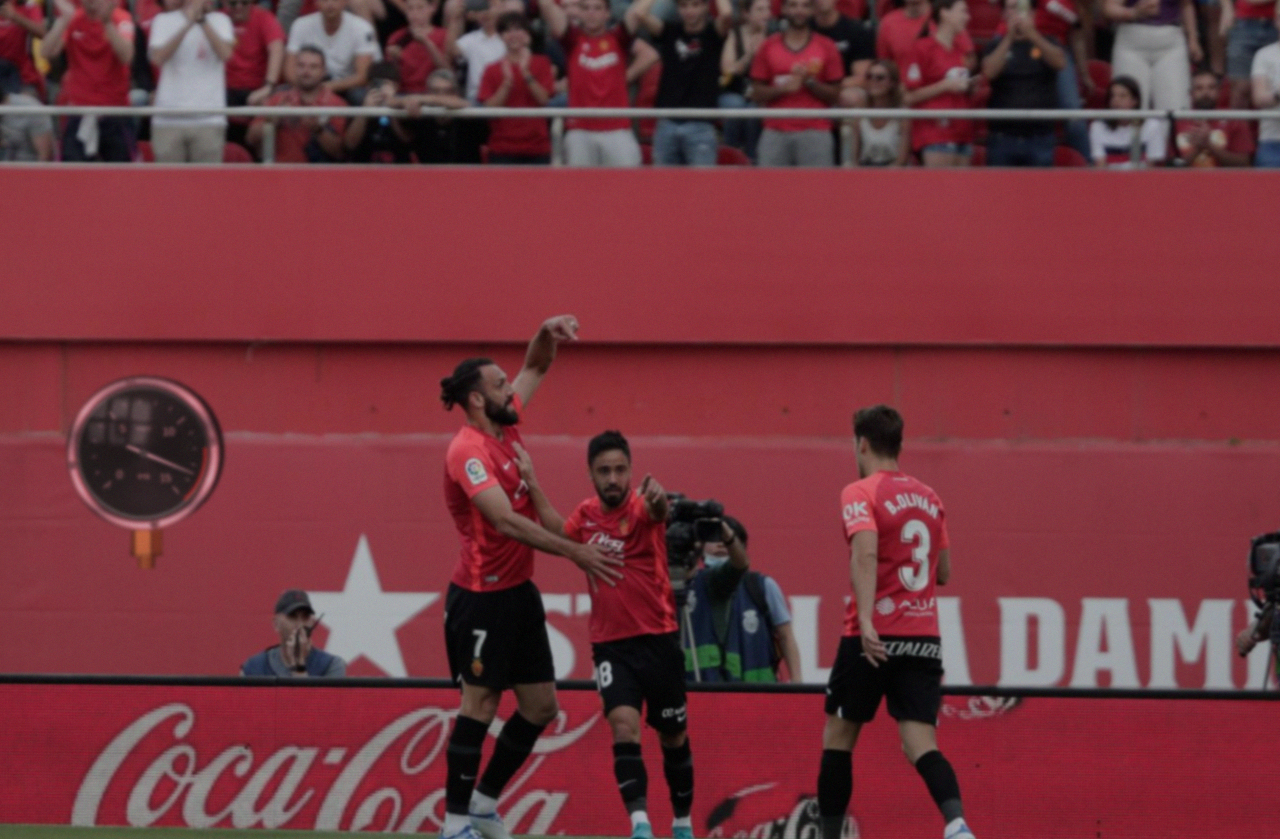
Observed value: 13.5
